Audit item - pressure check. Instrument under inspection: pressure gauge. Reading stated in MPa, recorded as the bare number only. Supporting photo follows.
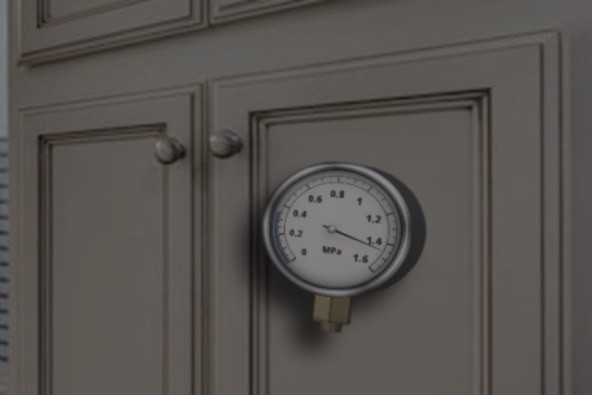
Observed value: 1.45
